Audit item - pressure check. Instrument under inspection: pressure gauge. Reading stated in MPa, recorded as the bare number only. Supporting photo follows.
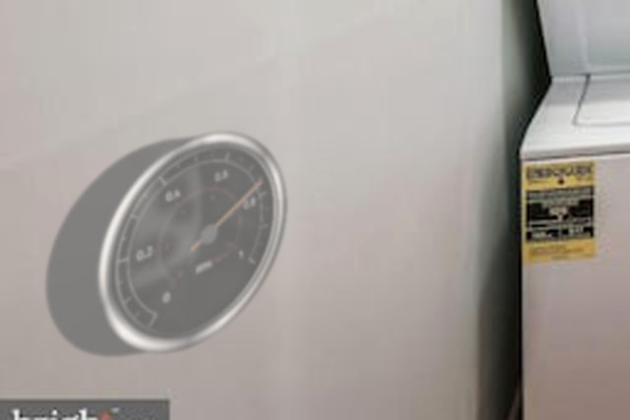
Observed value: 0.75
